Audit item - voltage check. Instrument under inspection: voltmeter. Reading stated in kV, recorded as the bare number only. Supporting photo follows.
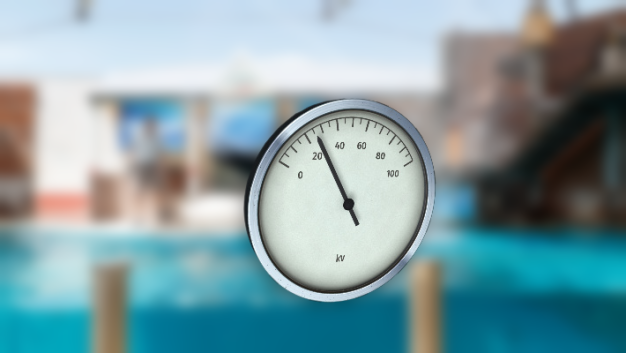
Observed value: 25
